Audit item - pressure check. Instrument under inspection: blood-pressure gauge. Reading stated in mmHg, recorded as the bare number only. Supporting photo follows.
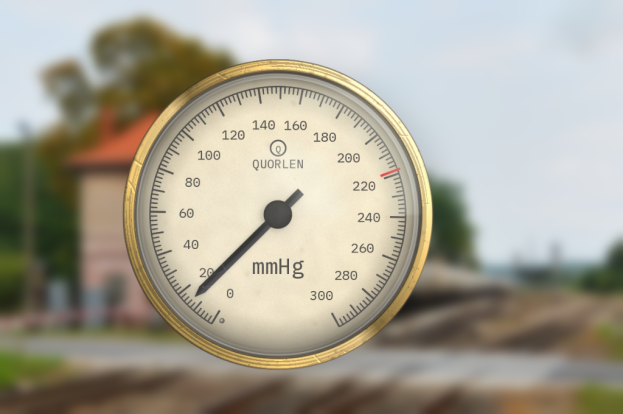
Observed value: 14
